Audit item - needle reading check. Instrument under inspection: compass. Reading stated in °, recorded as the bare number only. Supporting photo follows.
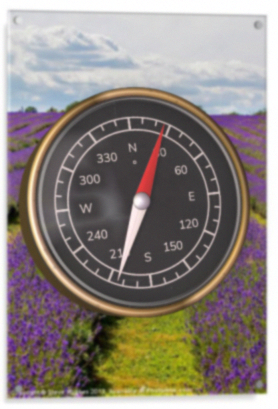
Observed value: 25
